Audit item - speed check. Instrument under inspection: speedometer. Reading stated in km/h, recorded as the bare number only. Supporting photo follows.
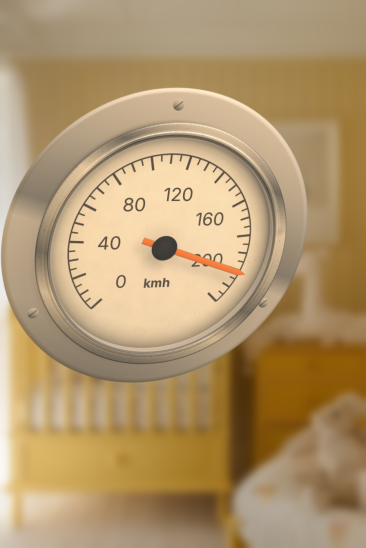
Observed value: 200
